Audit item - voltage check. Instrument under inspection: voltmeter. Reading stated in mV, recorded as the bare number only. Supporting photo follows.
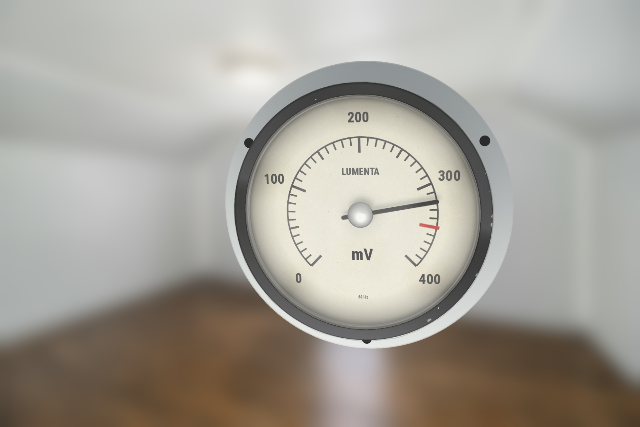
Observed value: 320
